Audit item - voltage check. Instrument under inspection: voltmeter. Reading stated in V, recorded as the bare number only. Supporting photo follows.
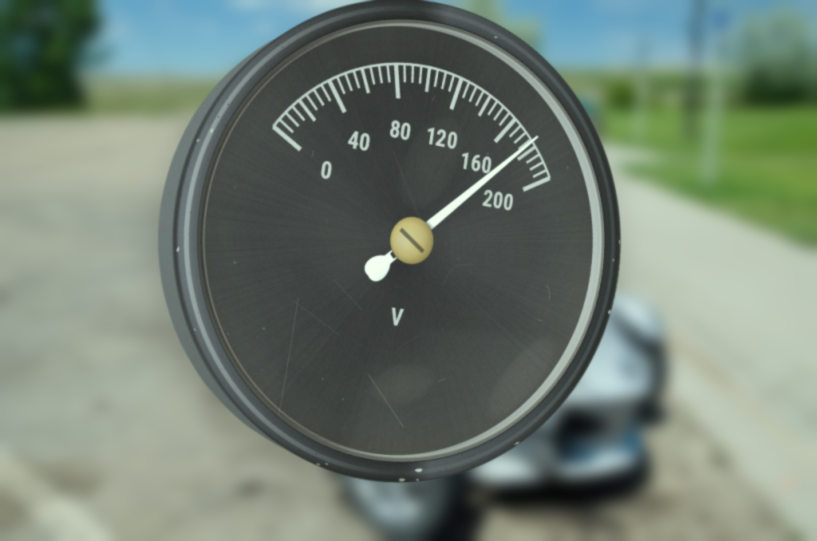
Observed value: 175
